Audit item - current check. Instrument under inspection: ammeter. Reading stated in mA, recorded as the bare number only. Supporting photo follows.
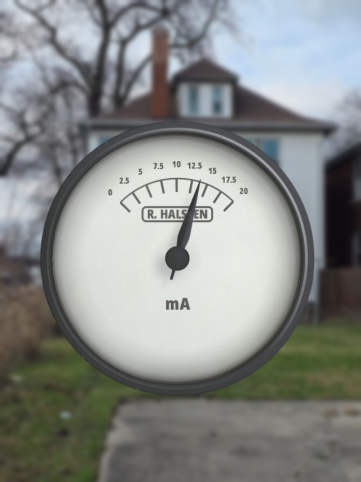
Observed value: 13.75
